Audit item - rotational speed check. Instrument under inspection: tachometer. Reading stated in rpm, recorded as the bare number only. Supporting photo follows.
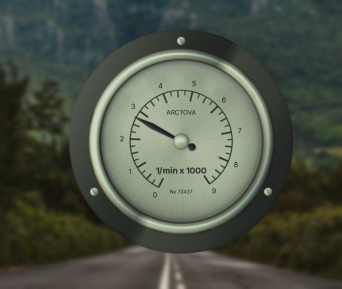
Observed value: 2750
